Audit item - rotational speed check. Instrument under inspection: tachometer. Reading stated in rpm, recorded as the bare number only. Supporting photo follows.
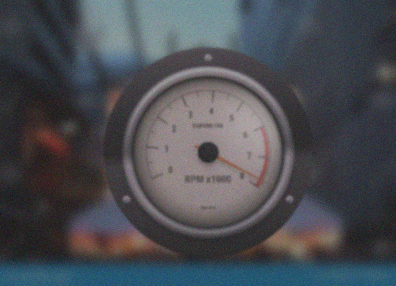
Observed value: 7750
